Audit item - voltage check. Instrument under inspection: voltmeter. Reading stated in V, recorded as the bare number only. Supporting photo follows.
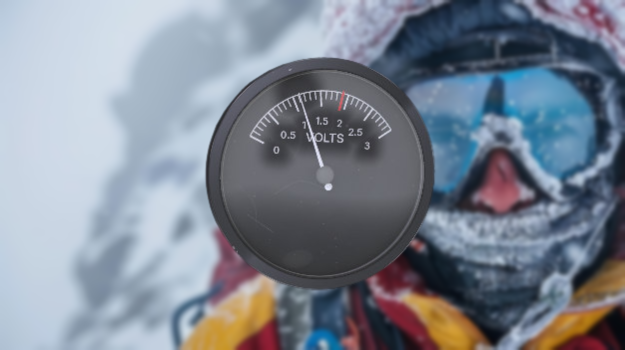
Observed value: 1.1
